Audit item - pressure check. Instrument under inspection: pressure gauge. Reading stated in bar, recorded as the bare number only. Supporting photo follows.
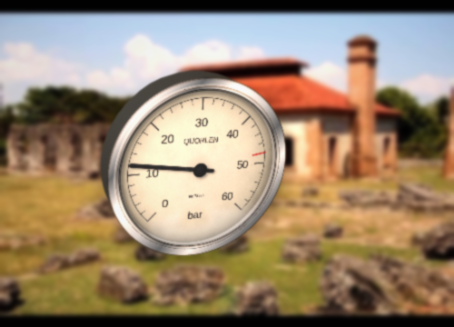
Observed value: 12
